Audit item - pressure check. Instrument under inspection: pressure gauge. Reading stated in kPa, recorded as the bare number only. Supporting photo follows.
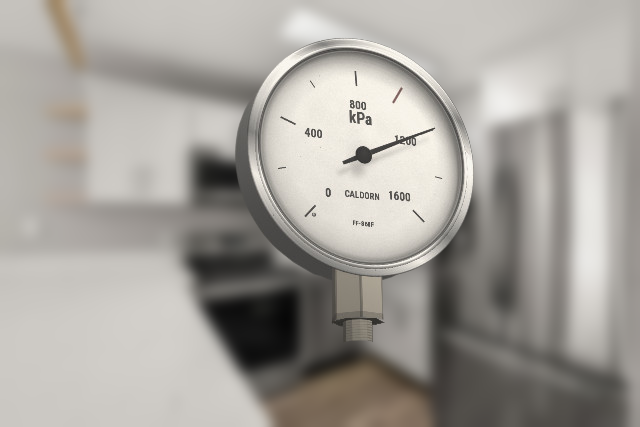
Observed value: 1200
